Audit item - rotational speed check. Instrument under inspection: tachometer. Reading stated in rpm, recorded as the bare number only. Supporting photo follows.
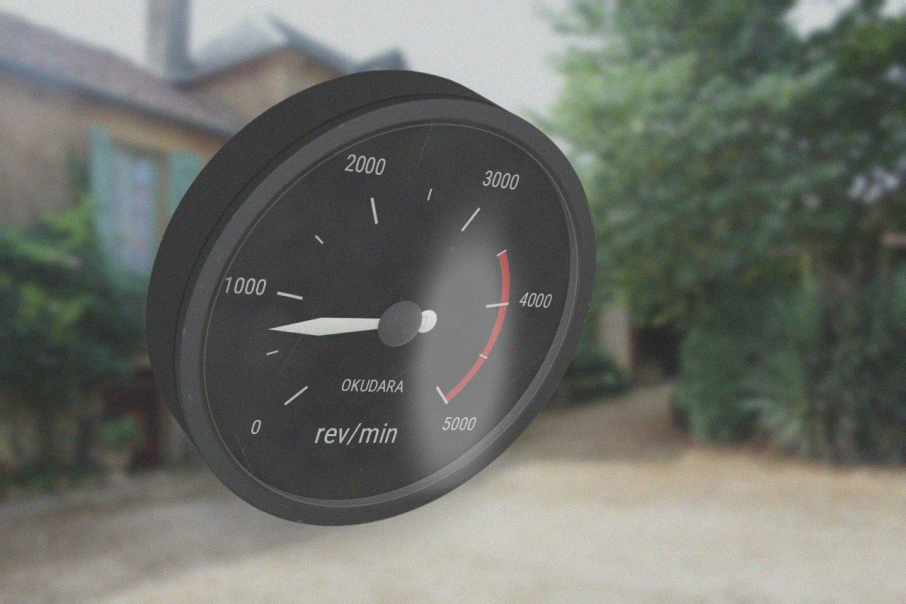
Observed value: 750
